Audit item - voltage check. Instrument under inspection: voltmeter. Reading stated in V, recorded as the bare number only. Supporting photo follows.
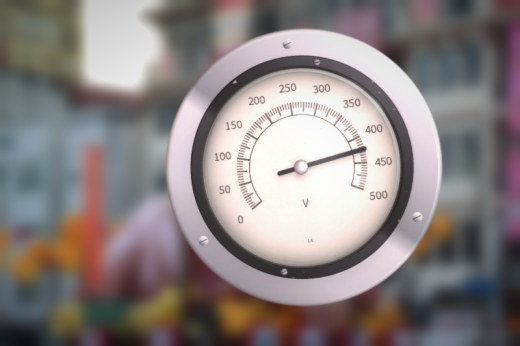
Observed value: 425
